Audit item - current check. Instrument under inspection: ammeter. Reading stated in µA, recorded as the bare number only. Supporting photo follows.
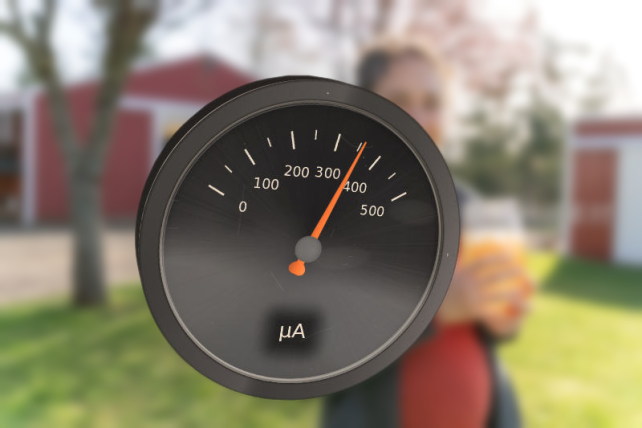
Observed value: 350
